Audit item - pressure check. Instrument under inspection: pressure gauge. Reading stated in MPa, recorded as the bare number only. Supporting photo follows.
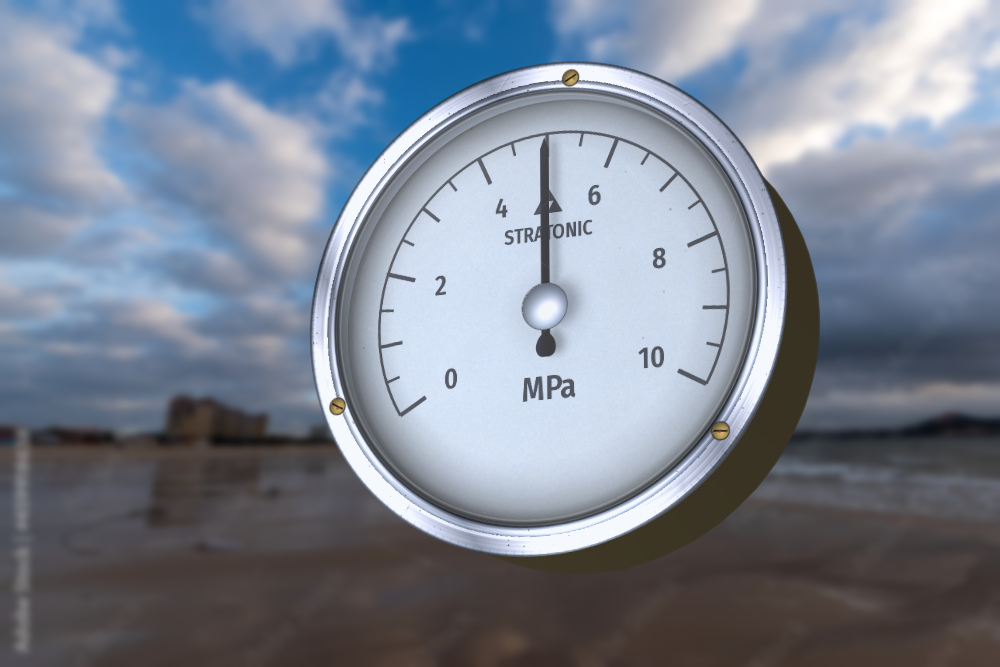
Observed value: 5
